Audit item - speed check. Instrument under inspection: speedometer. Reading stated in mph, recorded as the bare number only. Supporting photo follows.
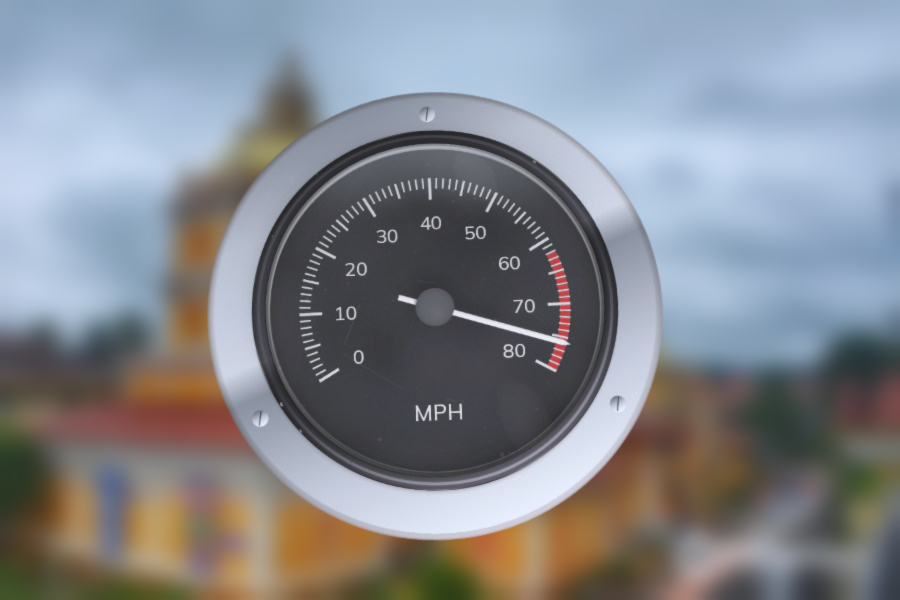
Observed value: 76
